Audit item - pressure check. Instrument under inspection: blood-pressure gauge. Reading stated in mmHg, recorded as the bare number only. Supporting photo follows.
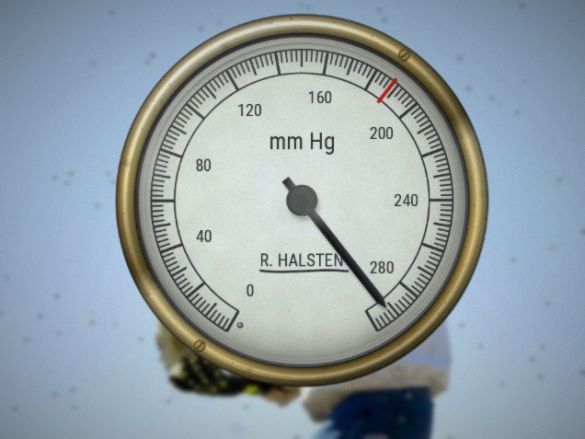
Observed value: 292
